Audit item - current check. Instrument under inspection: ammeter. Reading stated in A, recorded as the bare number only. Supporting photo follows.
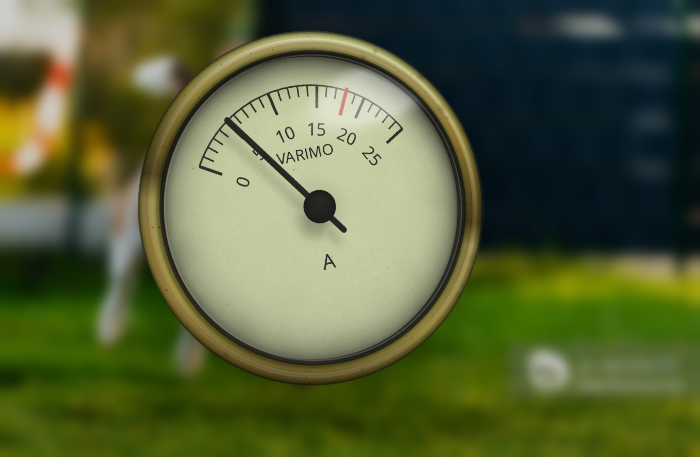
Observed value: 5
